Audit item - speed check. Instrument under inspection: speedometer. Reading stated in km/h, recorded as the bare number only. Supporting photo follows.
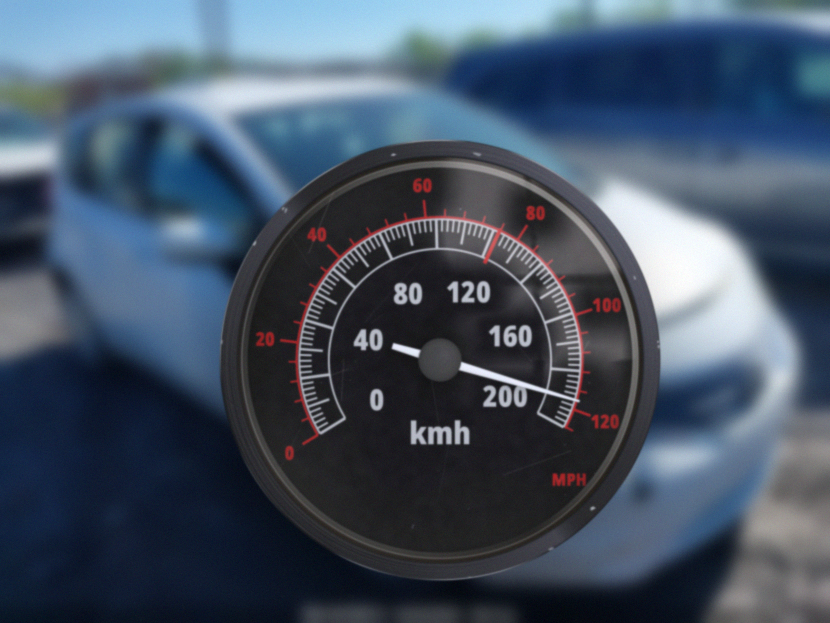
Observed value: 190
